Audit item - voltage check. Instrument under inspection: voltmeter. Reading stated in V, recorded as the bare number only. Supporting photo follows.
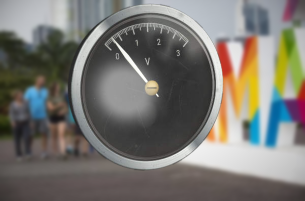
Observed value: 0.25
